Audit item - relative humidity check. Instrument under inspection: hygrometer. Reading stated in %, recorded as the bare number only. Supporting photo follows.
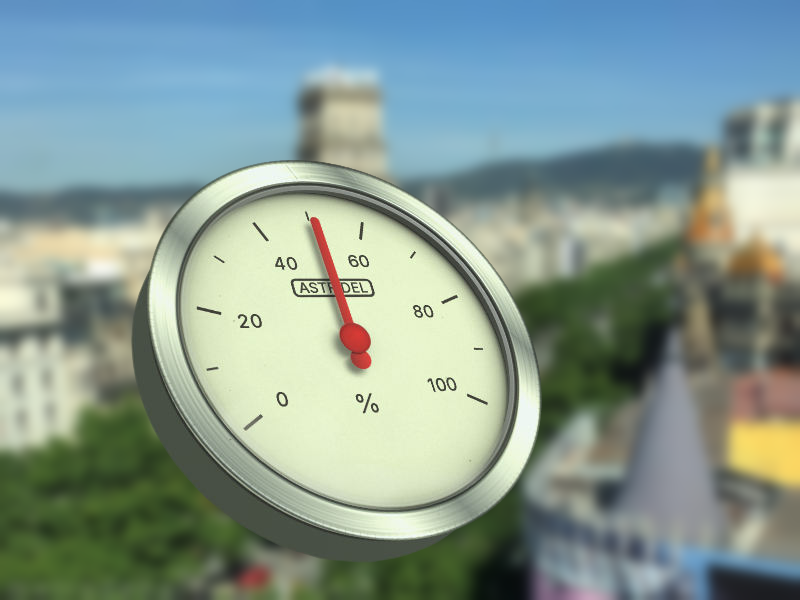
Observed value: 50
